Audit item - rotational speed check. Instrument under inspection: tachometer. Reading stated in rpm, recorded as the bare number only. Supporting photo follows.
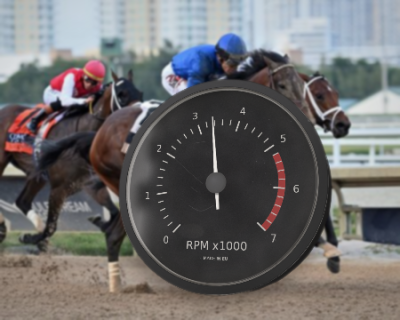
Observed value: 3400
